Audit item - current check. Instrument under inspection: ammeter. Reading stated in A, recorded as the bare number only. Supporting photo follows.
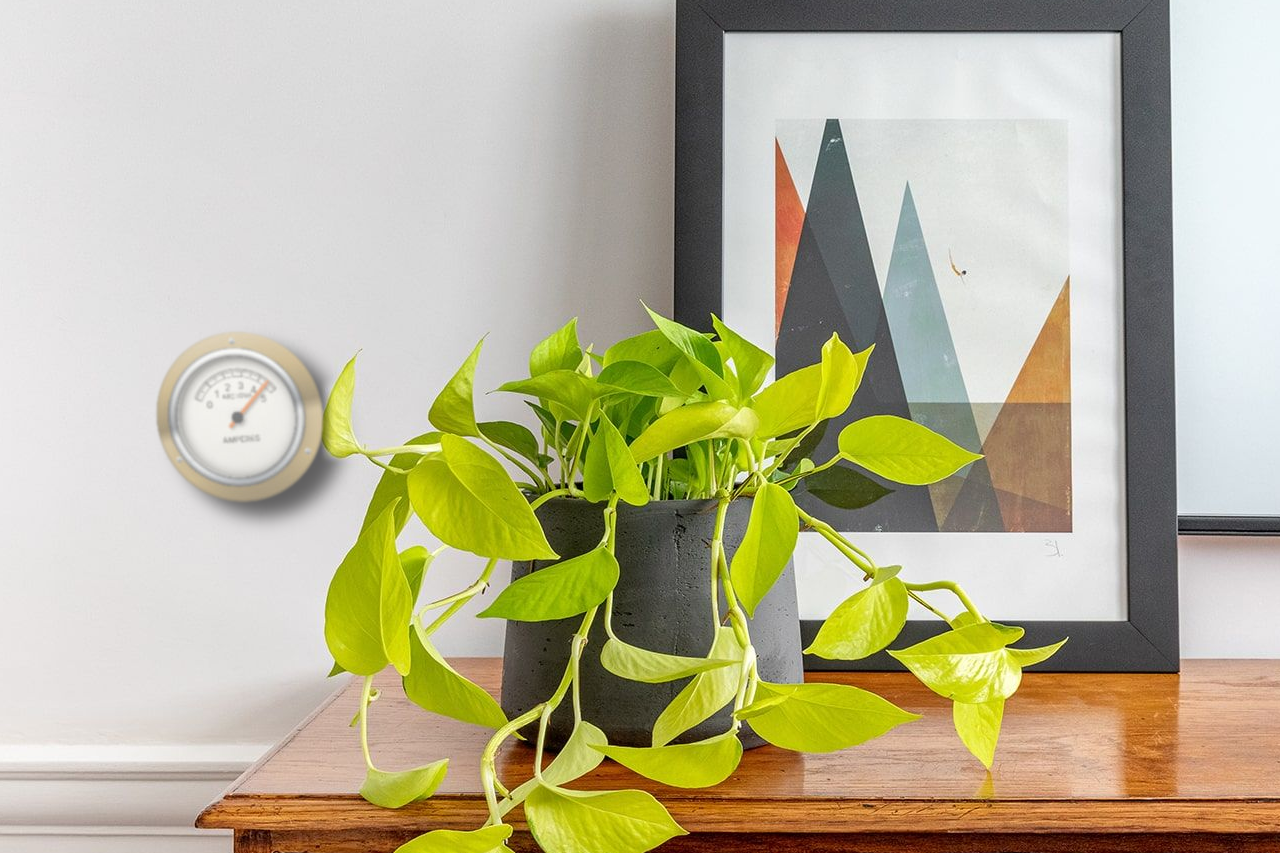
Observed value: 4.5
